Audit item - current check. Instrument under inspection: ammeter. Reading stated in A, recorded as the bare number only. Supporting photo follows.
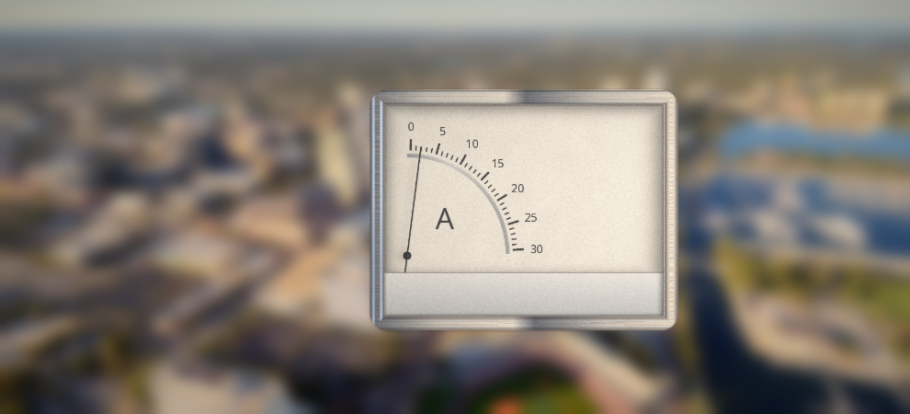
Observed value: 2
